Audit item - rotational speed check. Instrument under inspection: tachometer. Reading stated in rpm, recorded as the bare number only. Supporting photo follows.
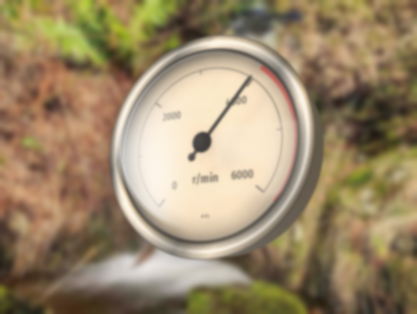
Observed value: 4000
